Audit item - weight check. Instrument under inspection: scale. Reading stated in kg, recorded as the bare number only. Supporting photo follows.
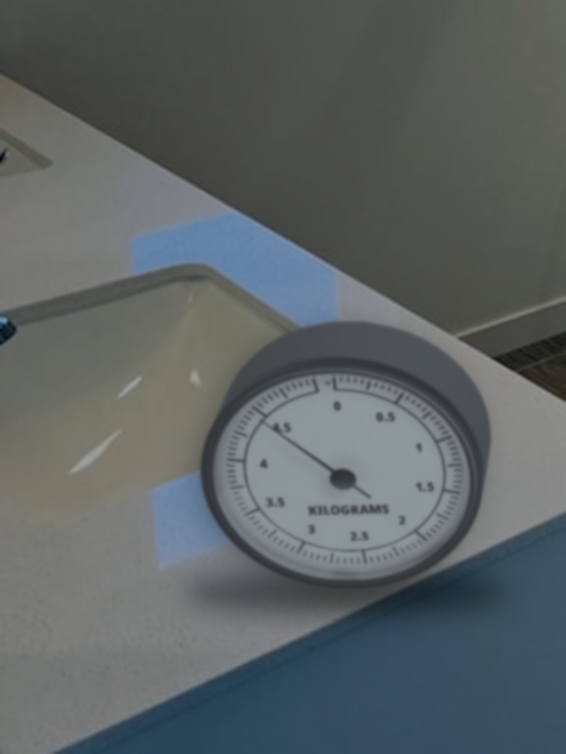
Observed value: 4.5
